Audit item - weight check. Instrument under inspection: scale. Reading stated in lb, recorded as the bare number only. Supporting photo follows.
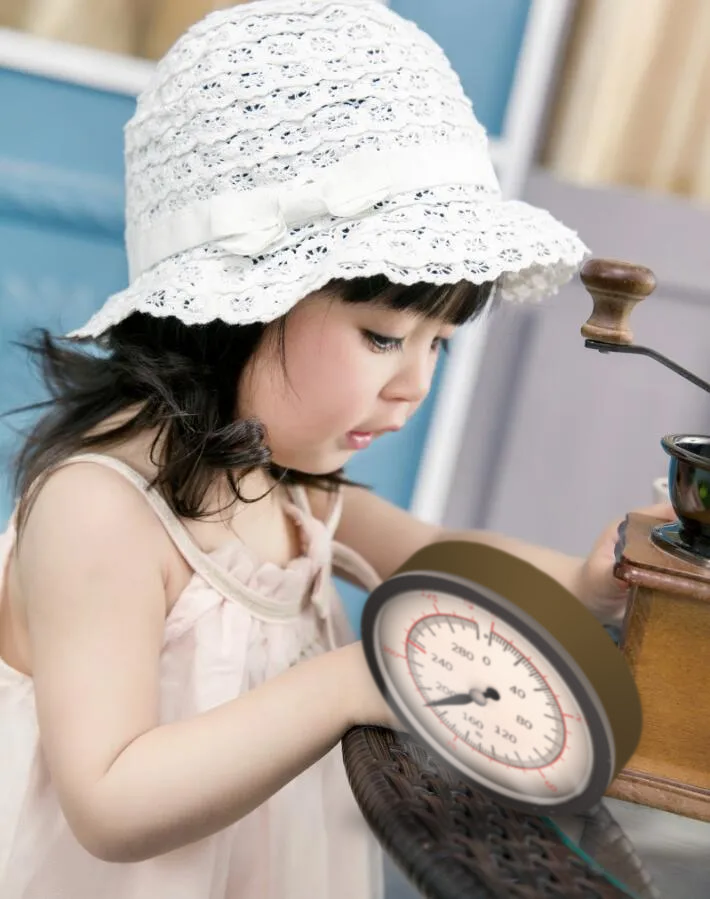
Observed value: 190
